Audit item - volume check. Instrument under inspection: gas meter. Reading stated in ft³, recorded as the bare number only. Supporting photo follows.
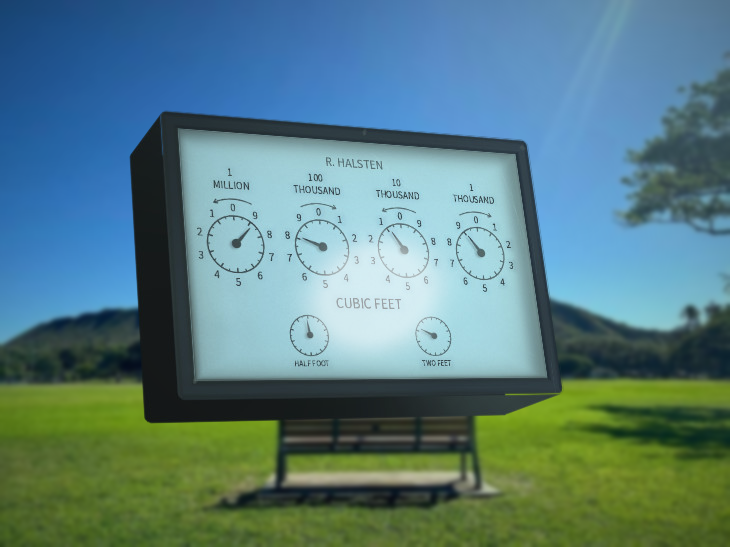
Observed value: 880900
